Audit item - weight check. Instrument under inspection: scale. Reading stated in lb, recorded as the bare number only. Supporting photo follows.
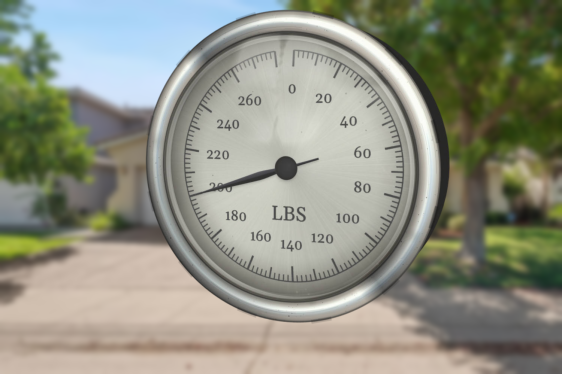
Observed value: 200
